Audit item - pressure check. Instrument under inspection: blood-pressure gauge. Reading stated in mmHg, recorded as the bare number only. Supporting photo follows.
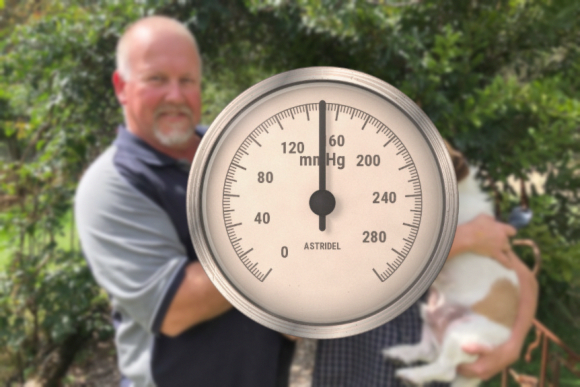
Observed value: 150
